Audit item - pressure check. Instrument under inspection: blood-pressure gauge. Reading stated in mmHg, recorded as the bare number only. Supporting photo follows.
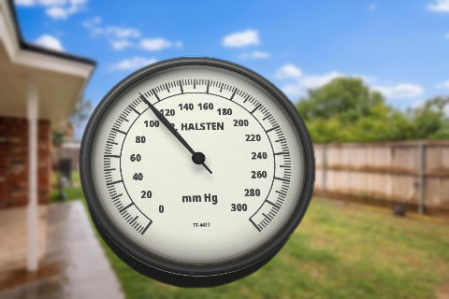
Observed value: 110
